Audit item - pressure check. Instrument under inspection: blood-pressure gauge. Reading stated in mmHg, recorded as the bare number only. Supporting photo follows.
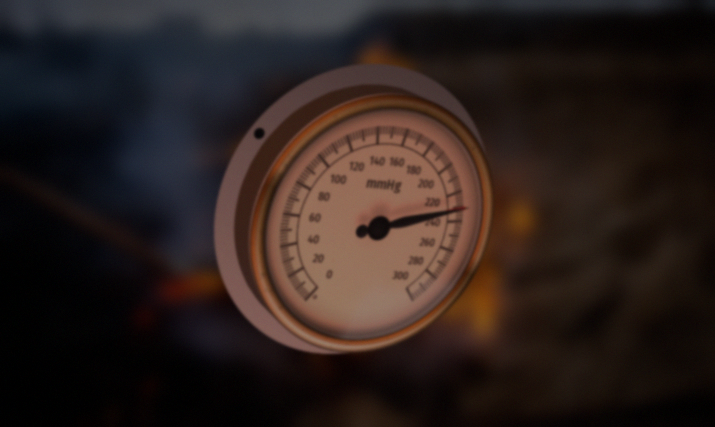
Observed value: 230
